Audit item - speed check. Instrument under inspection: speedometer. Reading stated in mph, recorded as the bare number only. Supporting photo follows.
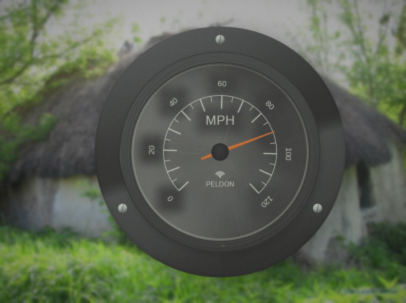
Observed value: 90
